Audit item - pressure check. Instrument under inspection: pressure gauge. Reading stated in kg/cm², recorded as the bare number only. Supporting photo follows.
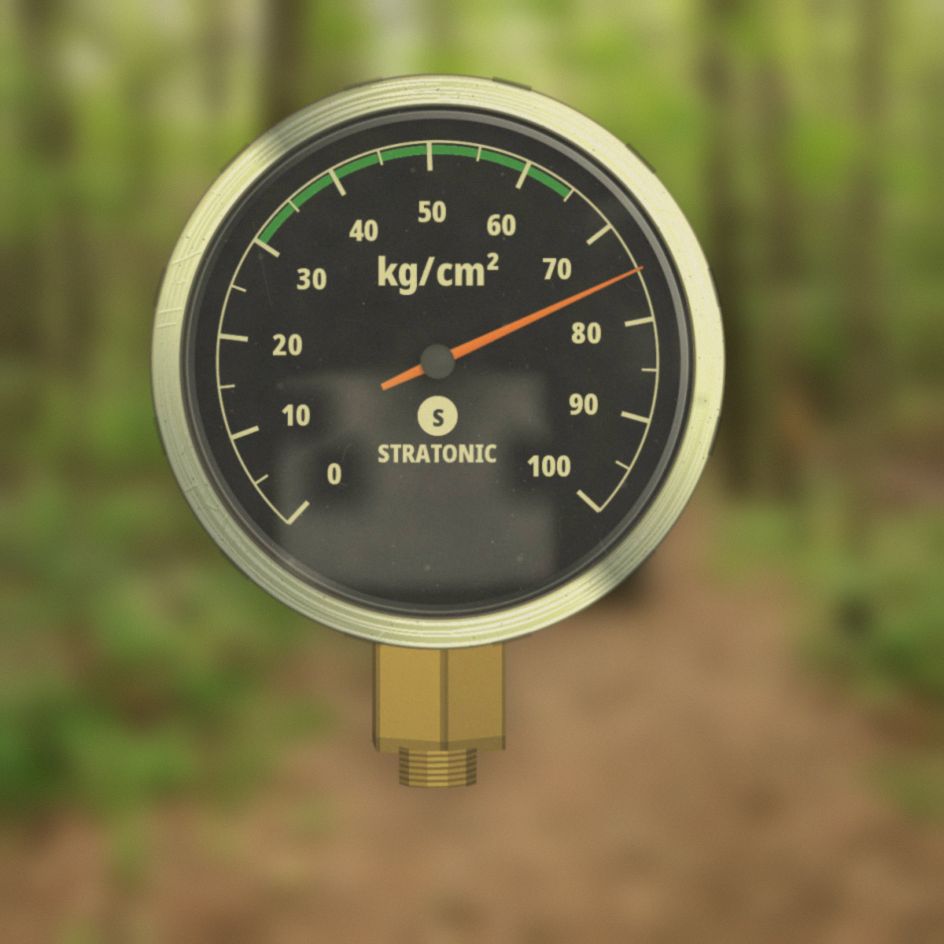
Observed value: 75
